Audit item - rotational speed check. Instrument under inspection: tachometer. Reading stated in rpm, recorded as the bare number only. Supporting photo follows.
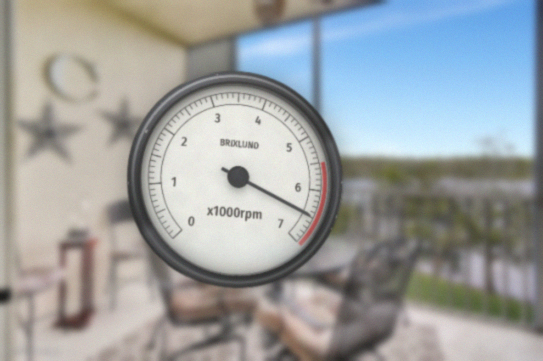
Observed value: 6500
